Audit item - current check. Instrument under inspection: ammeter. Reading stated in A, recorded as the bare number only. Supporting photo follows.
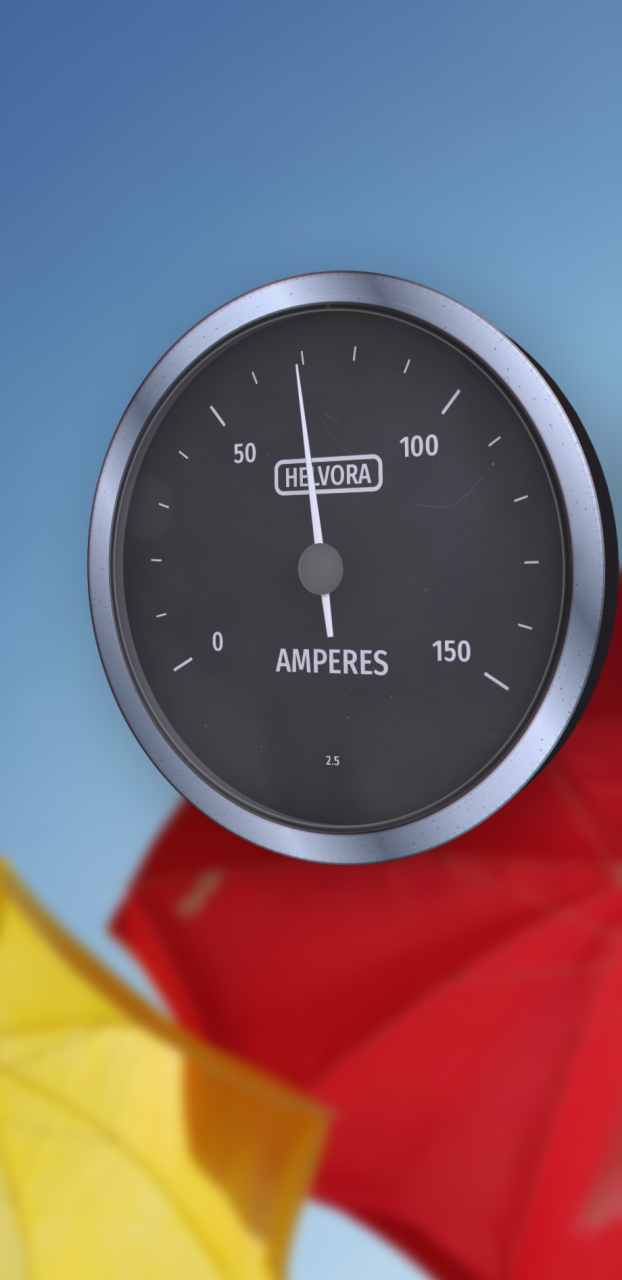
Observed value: 70
